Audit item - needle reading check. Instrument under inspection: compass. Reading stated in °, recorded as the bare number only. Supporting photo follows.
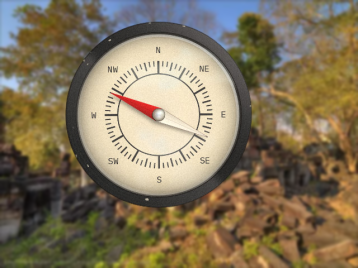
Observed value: 295
